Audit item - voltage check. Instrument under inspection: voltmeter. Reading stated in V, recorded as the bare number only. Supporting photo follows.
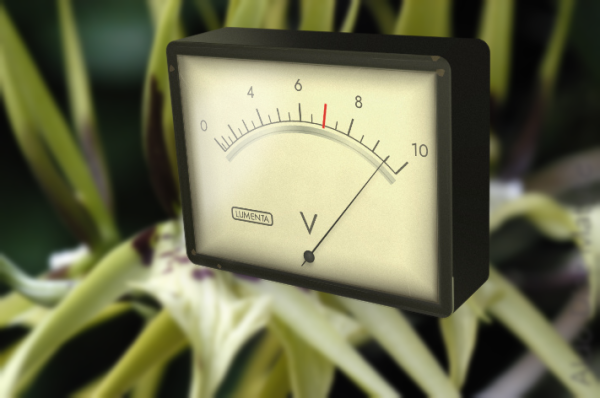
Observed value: 9.5
